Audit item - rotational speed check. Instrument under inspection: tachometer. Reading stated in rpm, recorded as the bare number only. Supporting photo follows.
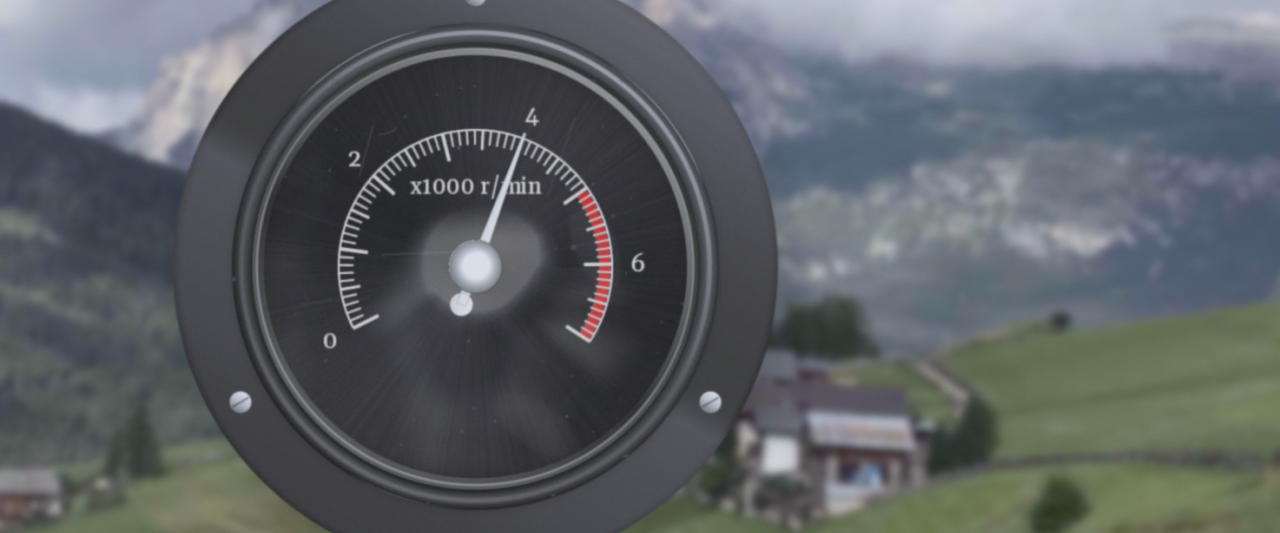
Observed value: 4000
